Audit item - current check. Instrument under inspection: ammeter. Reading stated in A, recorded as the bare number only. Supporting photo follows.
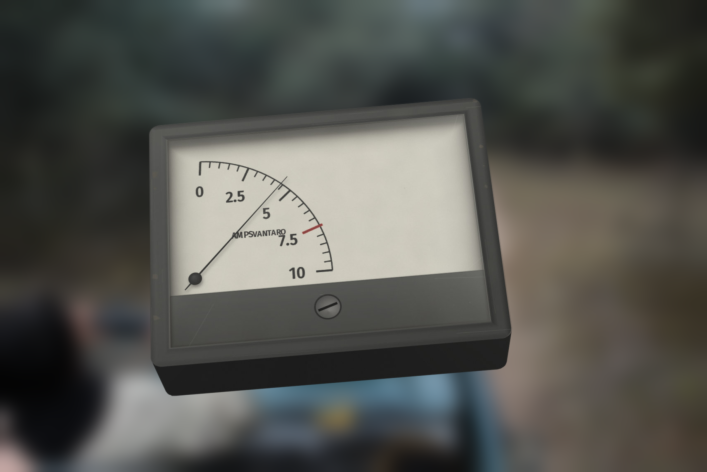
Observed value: 4.5
